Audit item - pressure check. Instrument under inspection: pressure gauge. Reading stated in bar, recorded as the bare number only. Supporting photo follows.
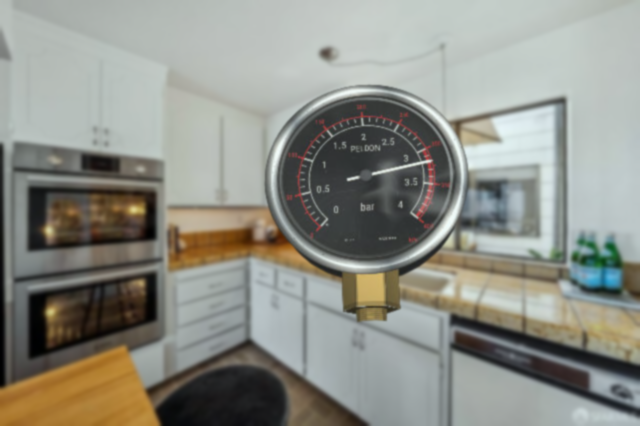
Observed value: 3.2
